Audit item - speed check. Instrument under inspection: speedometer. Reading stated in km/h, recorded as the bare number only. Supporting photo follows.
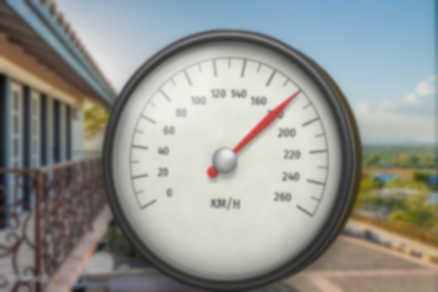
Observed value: 180
